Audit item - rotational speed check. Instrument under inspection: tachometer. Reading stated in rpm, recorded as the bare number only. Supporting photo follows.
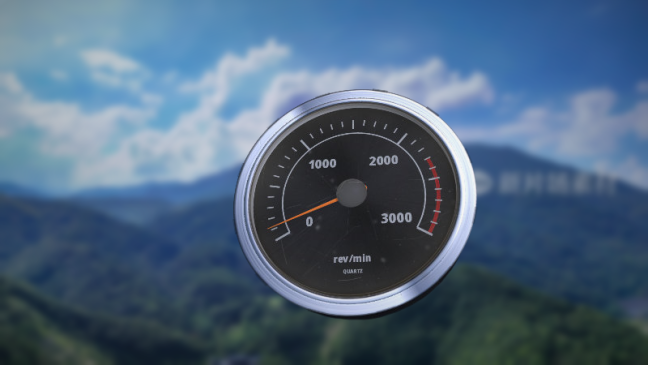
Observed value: 100
